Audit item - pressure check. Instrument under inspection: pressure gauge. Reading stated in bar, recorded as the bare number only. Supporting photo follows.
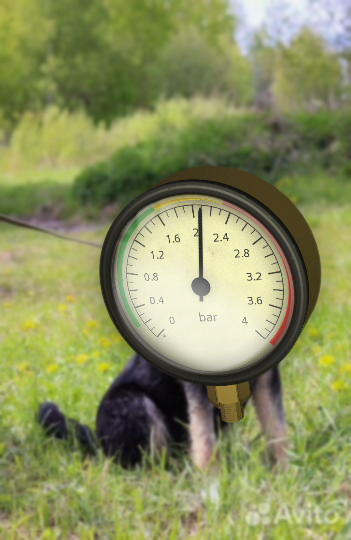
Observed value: 2.1
